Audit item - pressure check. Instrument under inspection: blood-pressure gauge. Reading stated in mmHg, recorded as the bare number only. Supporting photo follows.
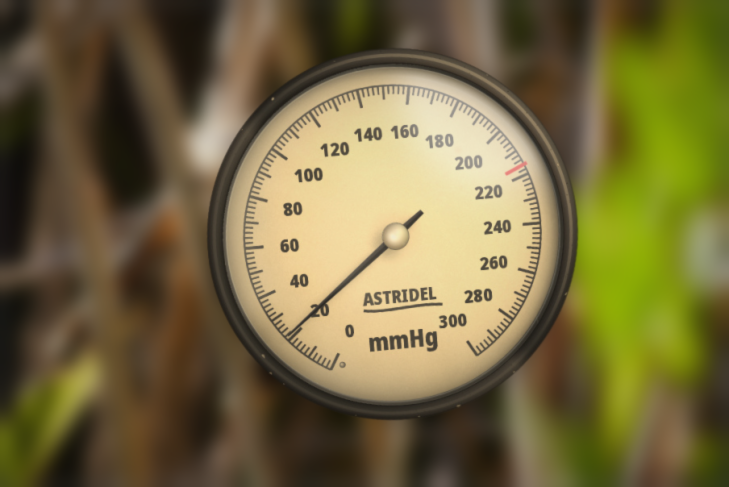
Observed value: 22
